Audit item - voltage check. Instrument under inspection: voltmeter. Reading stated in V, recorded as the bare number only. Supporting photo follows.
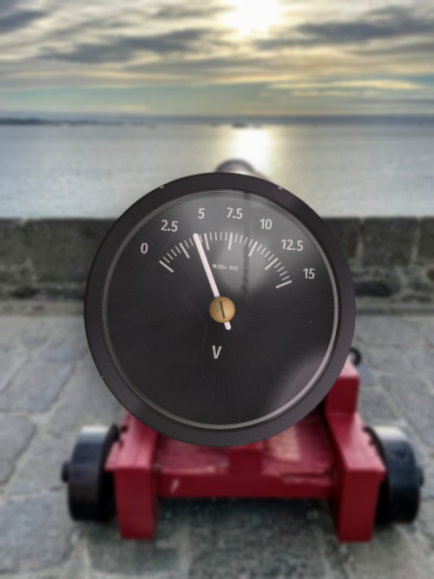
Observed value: 4
